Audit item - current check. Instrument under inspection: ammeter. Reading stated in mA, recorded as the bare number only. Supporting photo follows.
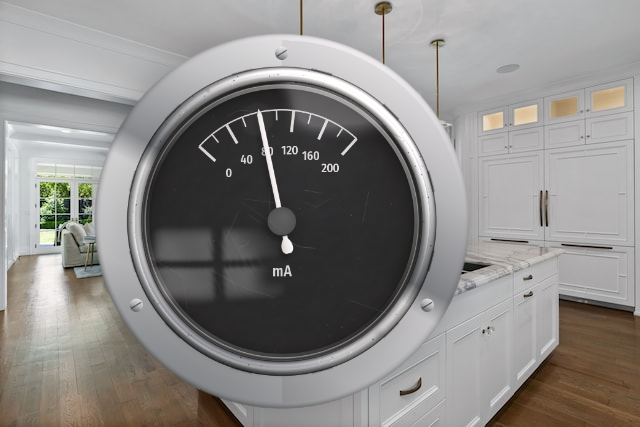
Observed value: 80
